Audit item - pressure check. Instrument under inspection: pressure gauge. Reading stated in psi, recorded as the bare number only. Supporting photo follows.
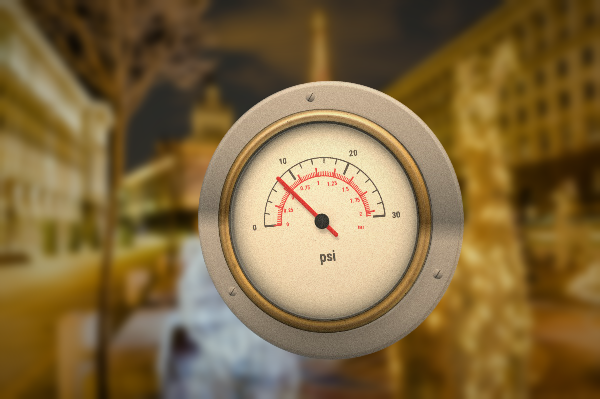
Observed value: 8
